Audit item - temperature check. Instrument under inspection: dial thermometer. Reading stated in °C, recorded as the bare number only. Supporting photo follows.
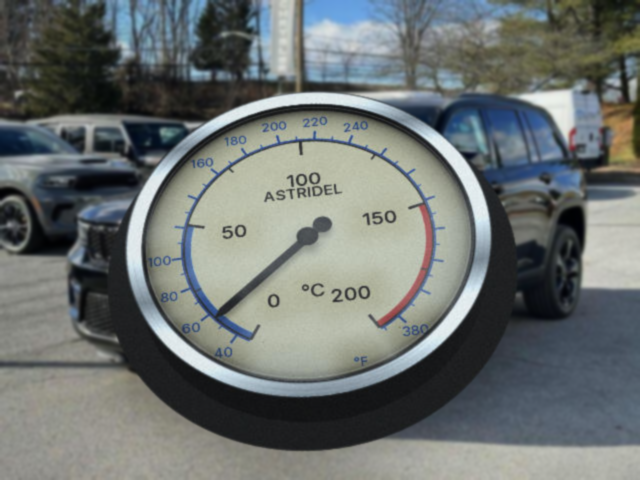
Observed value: 12.5
